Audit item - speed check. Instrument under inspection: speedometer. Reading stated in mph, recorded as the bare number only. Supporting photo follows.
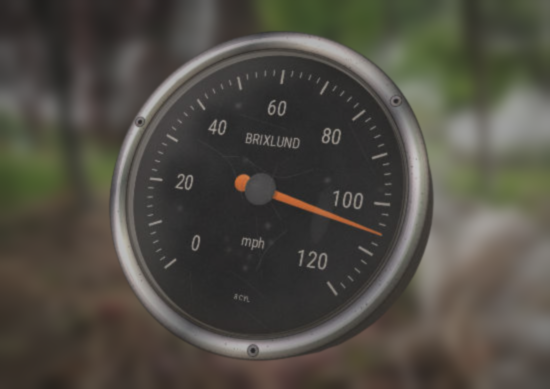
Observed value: 106
